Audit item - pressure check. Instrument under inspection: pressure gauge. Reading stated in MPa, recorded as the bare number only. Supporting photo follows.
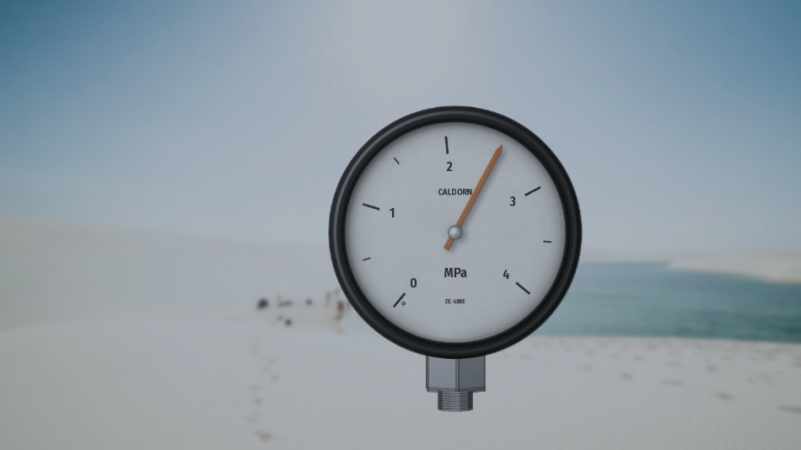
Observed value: 2.5
